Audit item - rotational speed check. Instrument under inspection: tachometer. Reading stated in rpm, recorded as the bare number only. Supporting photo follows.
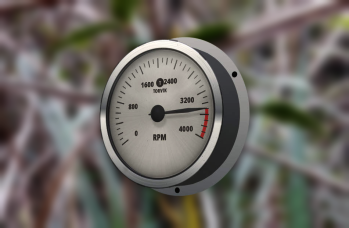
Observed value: 3500
